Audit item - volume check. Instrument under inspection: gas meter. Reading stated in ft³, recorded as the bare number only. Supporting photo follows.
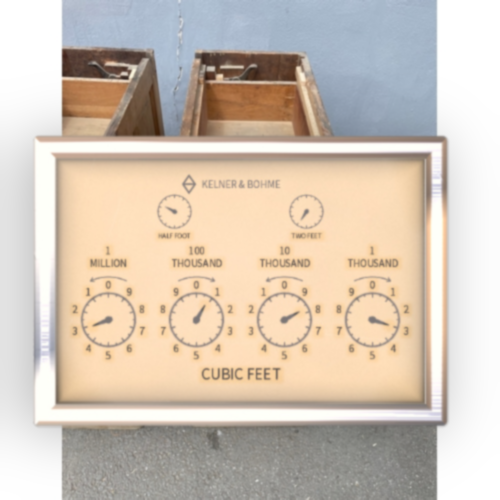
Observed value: 308300
